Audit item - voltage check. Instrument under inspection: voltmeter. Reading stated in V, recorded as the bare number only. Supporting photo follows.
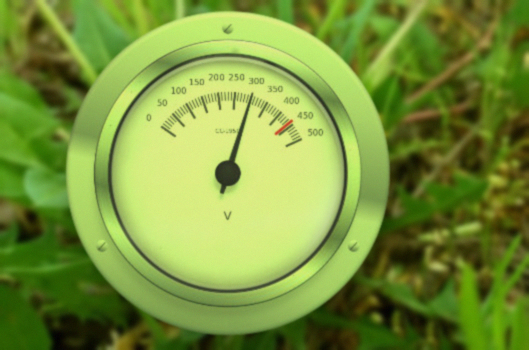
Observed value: 300
